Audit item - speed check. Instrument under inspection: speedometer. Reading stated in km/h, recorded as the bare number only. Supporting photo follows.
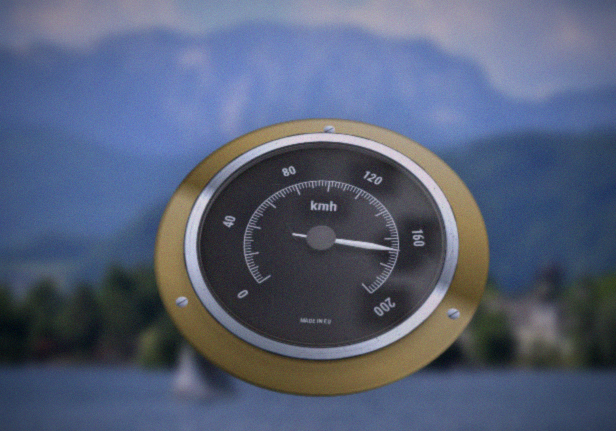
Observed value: 170
